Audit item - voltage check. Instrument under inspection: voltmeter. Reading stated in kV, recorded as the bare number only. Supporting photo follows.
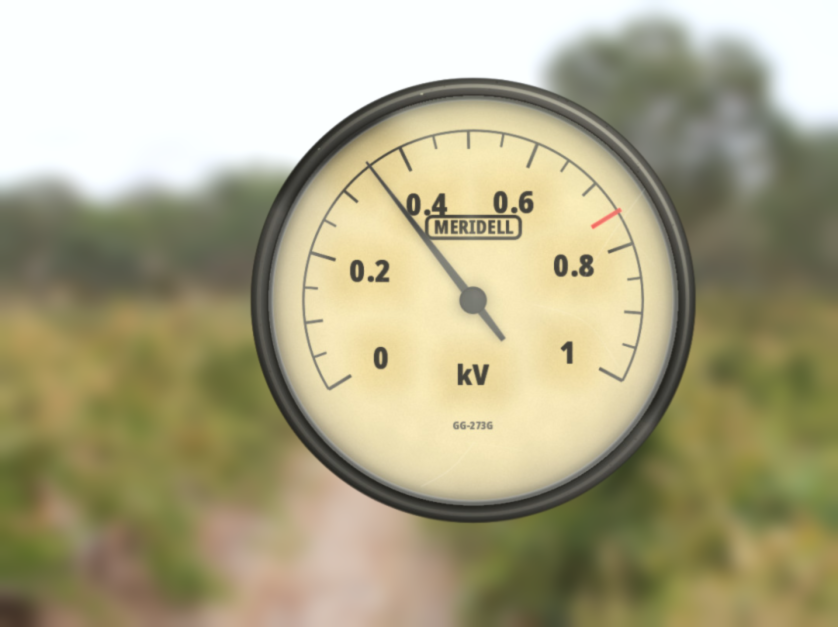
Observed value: 0.35
